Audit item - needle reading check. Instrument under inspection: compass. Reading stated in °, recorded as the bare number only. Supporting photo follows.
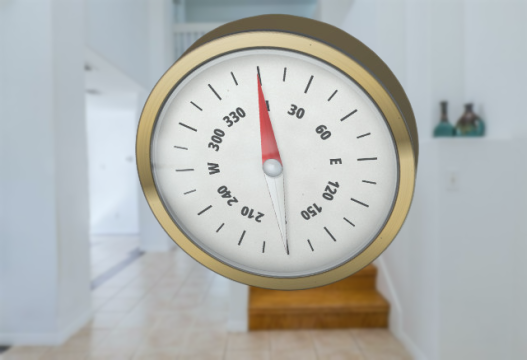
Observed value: 0
